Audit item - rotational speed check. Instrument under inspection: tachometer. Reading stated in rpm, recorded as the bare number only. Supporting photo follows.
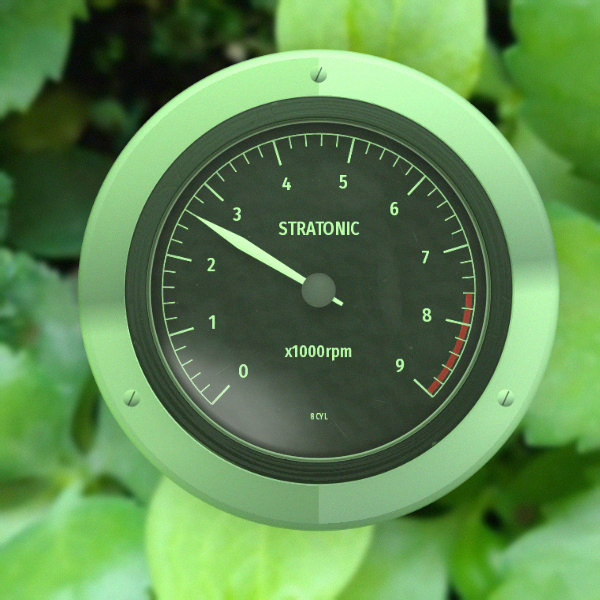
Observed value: 2600
